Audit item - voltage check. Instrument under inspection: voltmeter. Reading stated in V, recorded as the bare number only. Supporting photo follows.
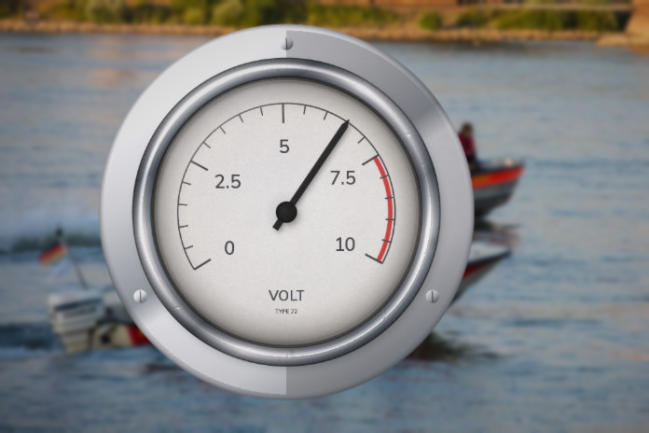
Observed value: 6.5
